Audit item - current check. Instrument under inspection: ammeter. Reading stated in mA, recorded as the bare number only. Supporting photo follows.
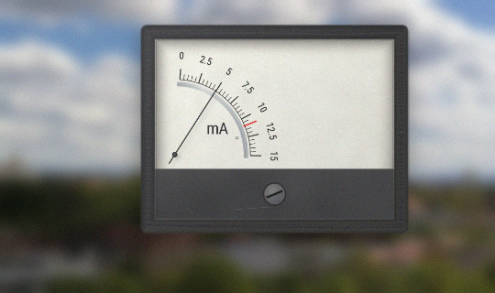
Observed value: 5
